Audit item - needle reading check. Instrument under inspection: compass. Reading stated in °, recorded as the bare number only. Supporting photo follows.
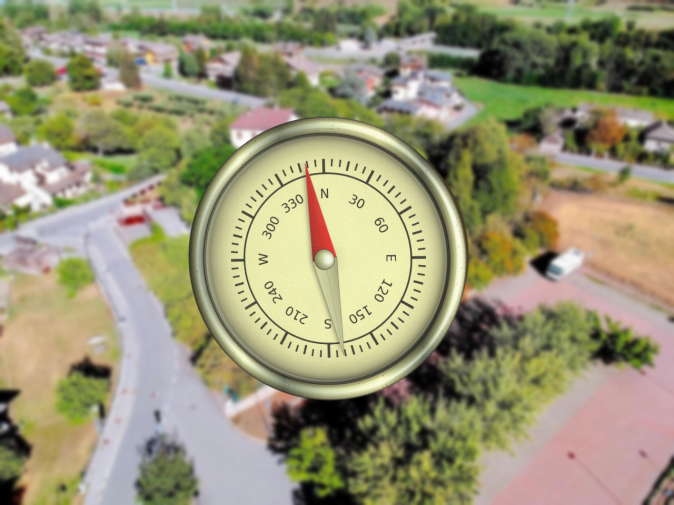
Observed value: 350
